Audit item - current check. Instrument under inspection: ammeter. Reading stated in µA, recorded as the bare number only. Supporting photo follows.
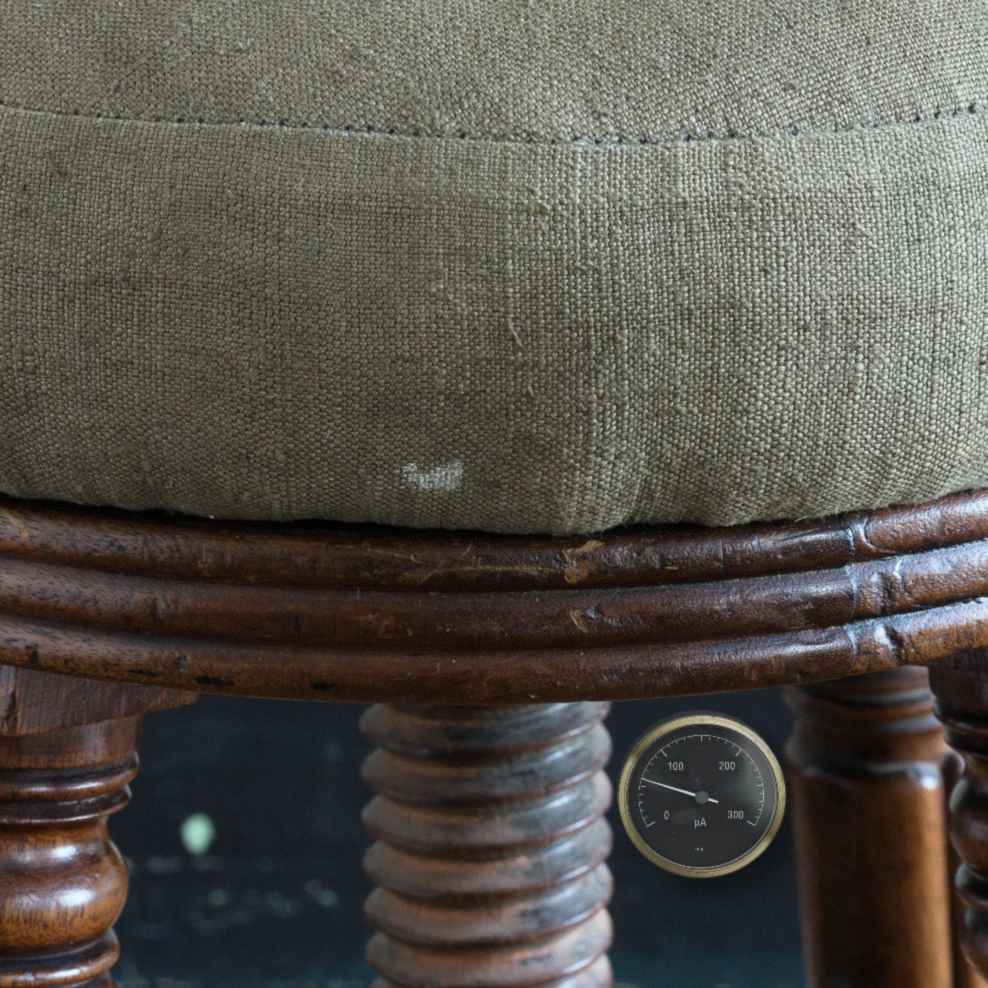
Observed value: 60
